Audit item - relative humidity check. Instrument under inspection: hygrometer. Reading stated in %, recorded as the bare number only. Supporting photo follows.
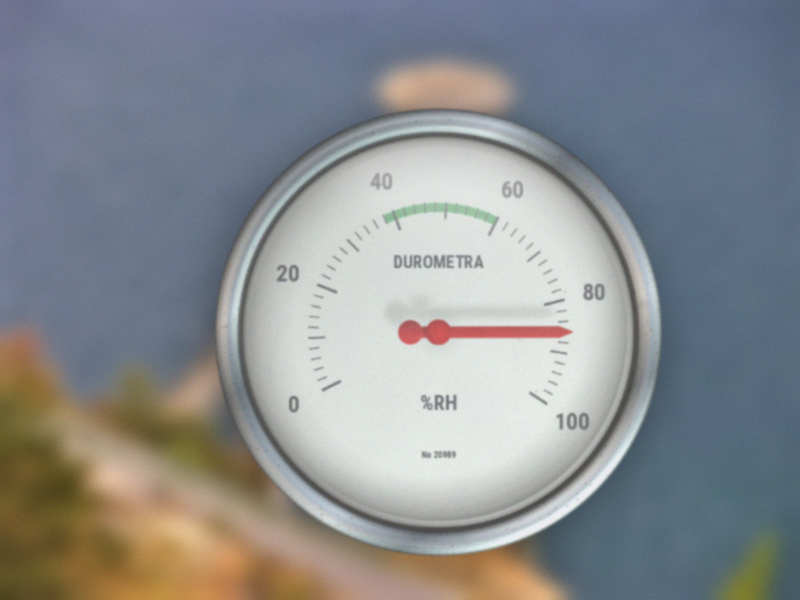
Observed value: 86
